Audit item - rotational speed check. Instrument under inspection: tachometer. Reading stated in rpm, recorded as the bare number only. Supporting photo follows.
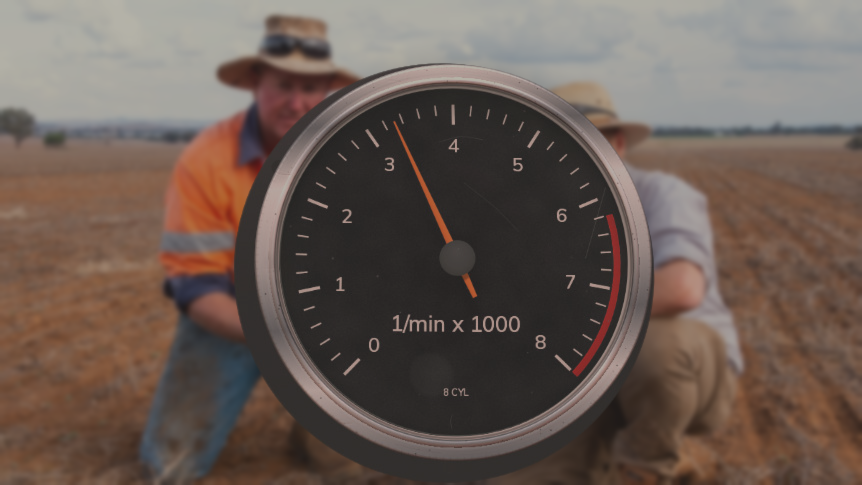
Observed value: 3300
